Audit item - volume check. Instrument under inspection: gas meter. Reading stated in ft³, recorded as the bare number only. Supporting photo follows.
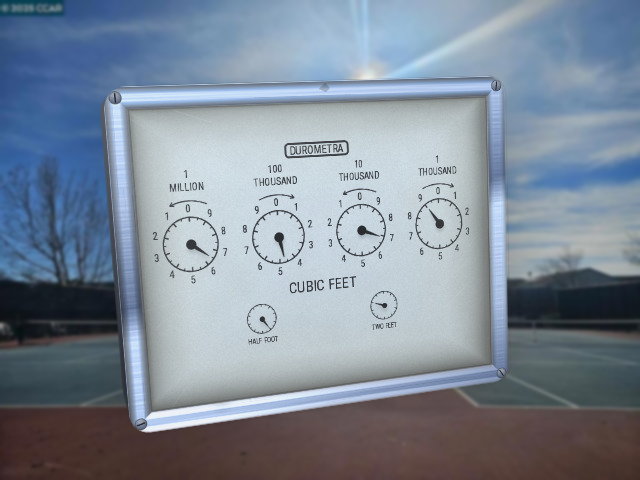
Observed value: 646900
